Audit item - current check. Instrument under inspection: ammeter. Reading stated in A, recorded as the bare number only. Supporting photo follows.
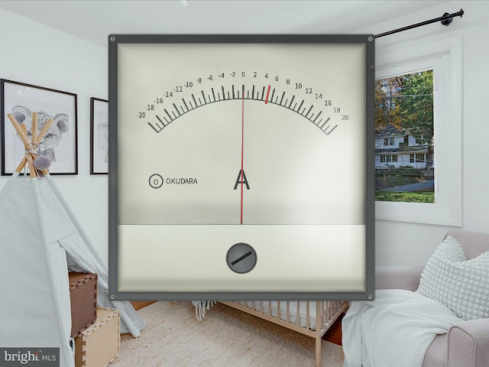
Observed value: 0
